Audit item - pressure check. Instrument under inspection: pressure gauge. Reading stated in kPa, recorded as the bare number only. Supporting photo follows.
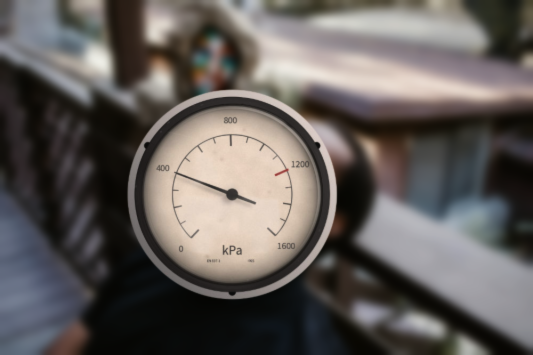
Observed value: 400
